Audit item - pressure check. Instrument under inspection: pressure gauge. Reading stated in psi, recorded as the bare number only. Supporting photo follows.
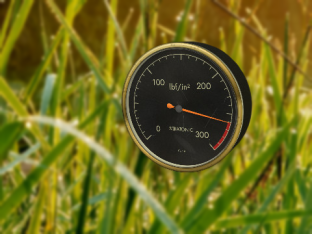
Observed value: 260
